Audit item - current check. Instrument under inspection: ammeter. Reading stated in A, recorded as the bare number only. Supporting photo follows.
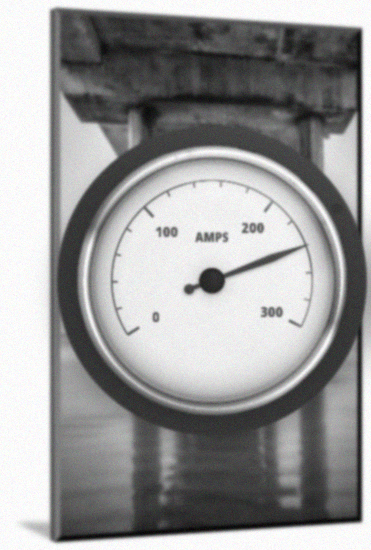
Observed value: 240
